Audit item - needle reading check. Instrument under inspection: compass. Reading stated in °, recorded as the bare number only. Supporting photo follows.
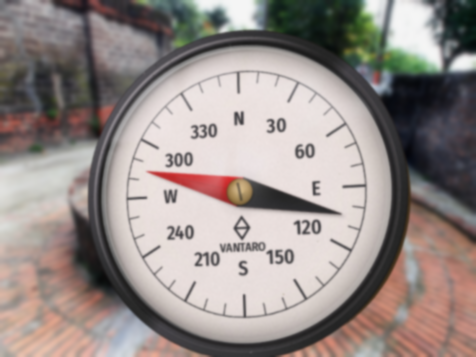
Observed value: 285
